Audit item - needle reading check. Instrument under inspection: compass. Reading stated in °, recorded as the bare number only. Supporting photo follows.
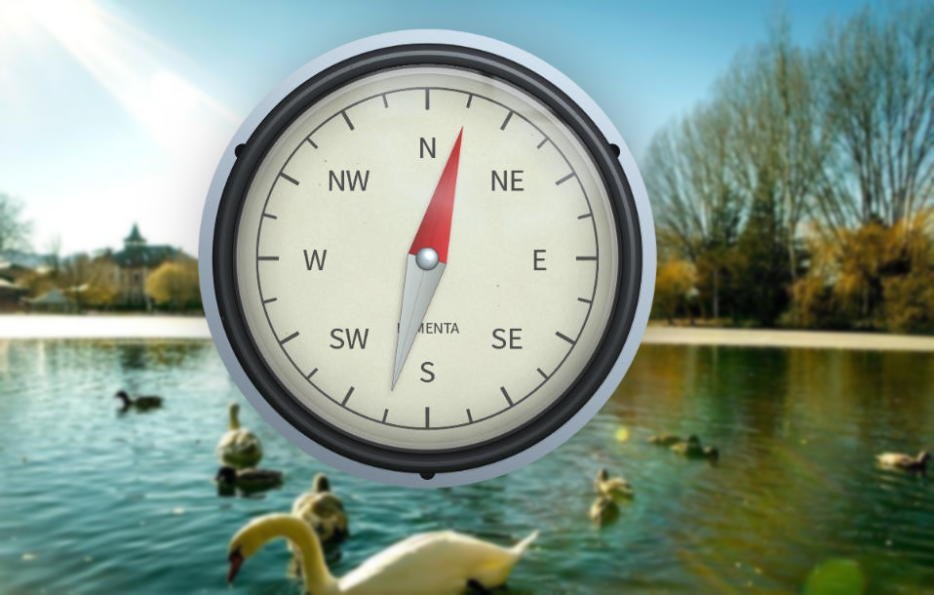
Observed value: 15
